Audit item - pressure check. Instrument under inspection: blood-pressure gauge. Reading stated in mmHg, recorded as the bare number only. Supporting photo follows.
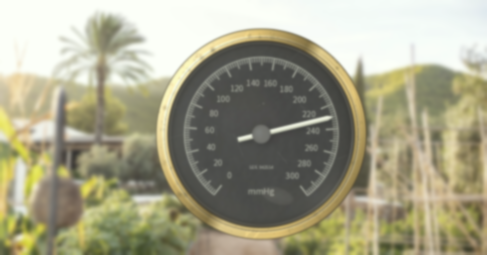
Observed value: 230
